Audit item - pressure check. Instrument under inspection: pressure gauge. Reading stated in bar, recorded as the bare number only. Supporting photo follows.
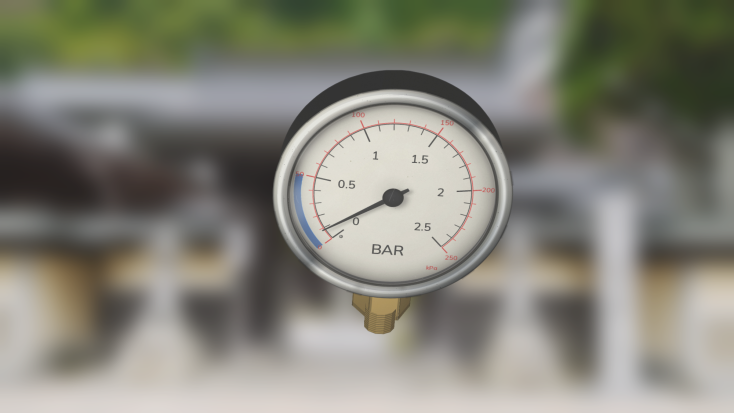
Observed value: 0.1
